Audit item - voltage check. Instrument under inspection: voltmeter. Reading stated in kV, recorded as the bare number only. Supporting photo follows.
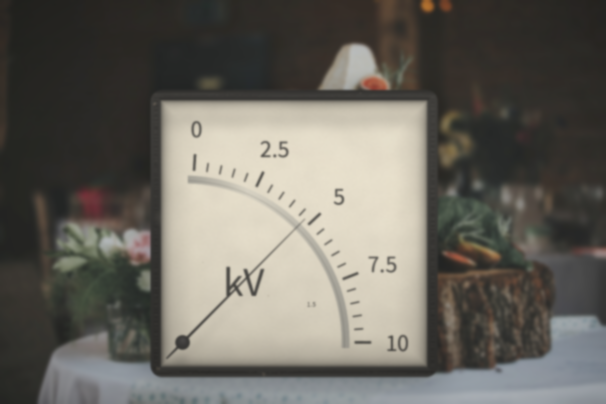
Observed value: 4.75
